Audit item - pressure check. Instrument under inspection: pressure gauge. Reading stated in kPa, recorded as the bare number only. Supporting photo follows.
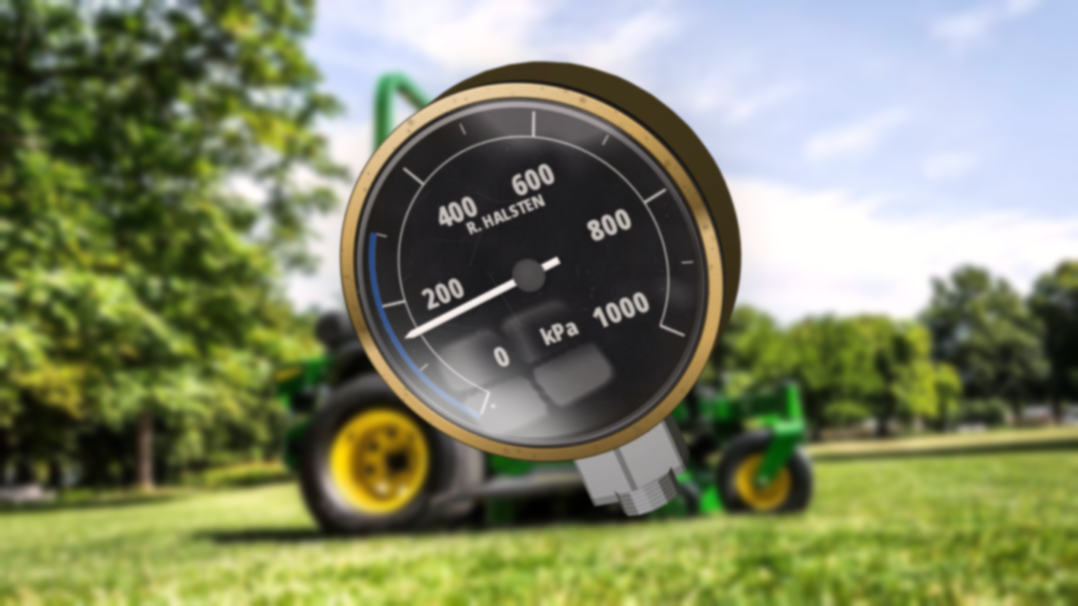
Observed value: 150
